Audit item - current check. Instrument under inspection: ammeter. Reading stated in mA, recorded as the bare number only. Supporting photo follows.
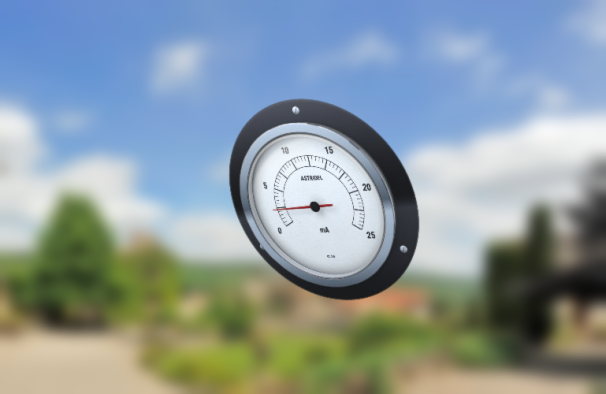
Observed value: 2.5
